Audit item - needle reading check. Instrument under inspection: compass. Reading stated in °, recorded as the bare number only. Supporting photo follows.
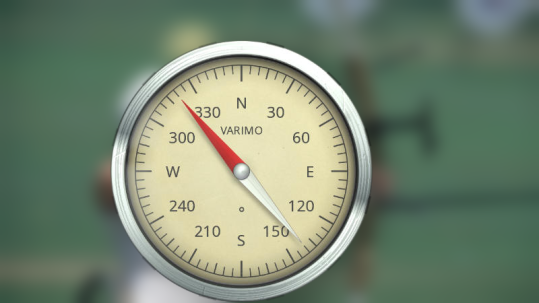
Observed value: 320
